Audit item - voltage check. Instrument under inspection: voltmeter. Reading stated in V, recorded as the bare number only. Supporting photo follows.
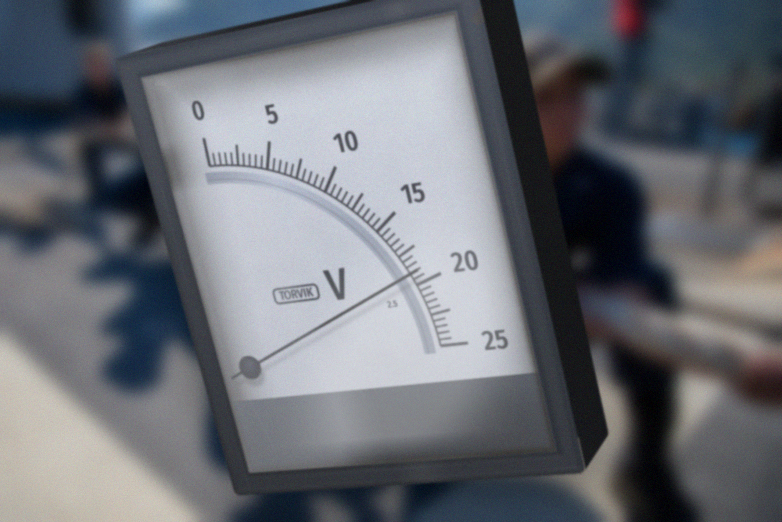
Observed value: 19
